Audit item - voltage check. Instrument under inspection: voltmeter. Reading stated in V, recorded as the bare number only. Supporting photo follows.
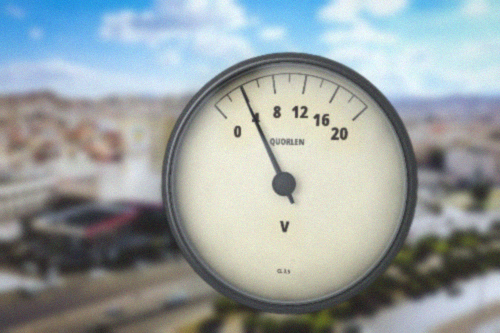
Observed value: 4
